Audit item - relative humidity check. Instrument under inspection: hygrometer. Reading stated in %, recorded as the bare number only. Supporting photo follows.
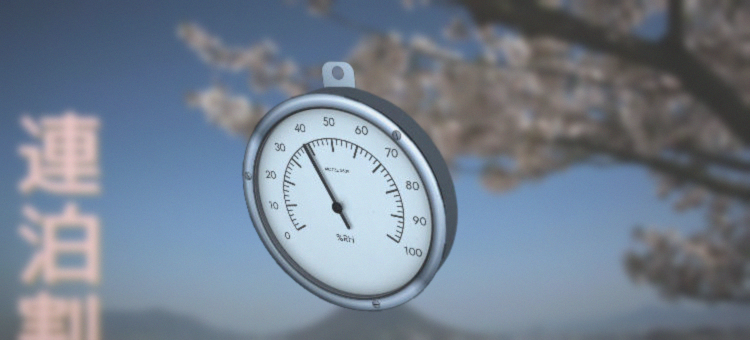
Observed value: 40
